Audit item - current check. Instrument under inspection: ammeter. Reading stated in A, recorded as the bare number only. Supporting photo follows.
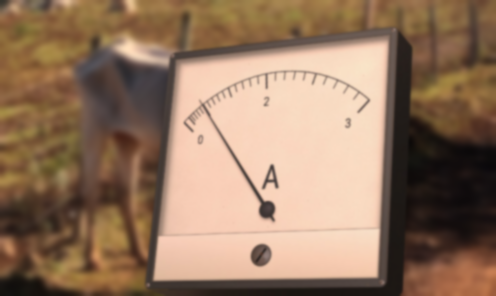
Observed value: 1
